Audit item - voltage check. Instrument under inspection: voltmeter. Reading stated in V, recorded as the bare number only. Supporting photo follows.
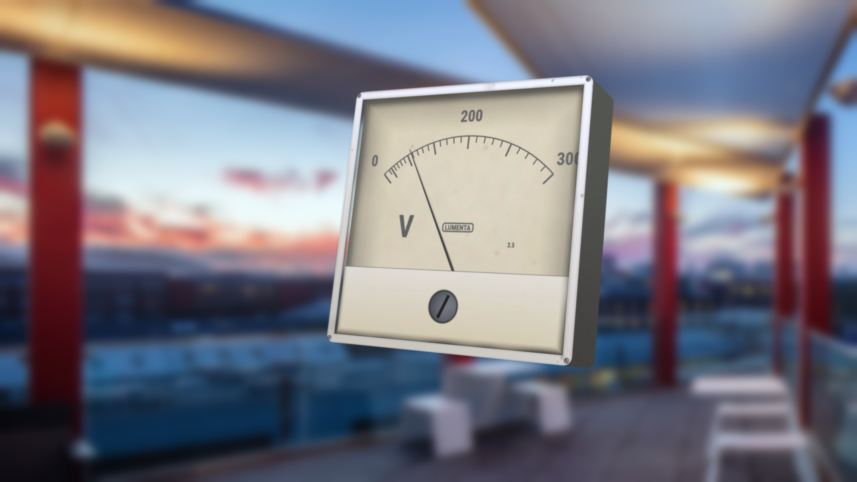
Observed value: 110
